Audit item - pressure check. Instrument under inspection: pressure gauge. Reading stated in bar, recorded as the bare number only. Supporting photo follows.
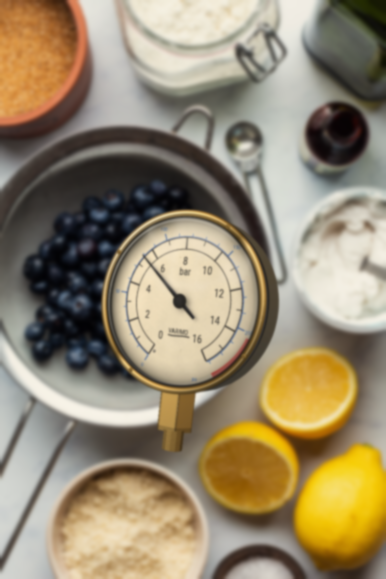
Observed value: 5.5
